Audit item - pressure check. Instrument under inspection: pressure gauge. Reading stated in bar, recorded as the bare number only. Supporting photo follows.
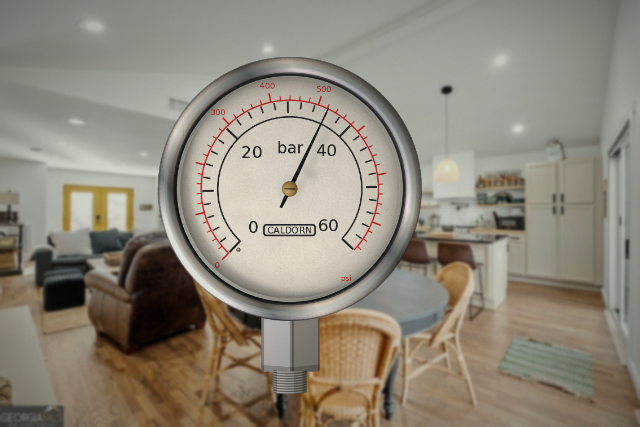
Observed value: 36
